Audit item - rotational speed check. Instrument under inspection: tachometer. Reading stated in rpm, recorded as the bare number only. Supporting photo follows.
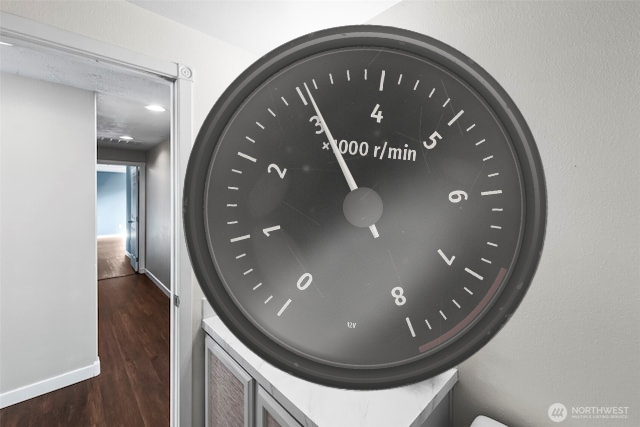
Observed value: 3100
